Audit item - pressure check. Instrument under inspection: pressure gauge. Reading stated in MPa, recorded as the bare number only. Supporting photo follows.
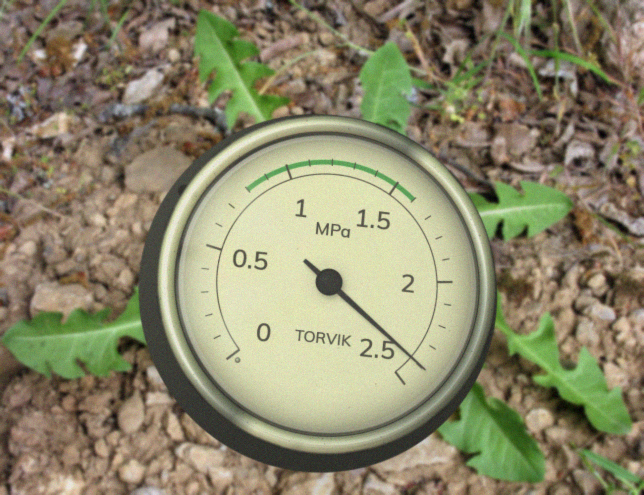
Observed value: 2.4
